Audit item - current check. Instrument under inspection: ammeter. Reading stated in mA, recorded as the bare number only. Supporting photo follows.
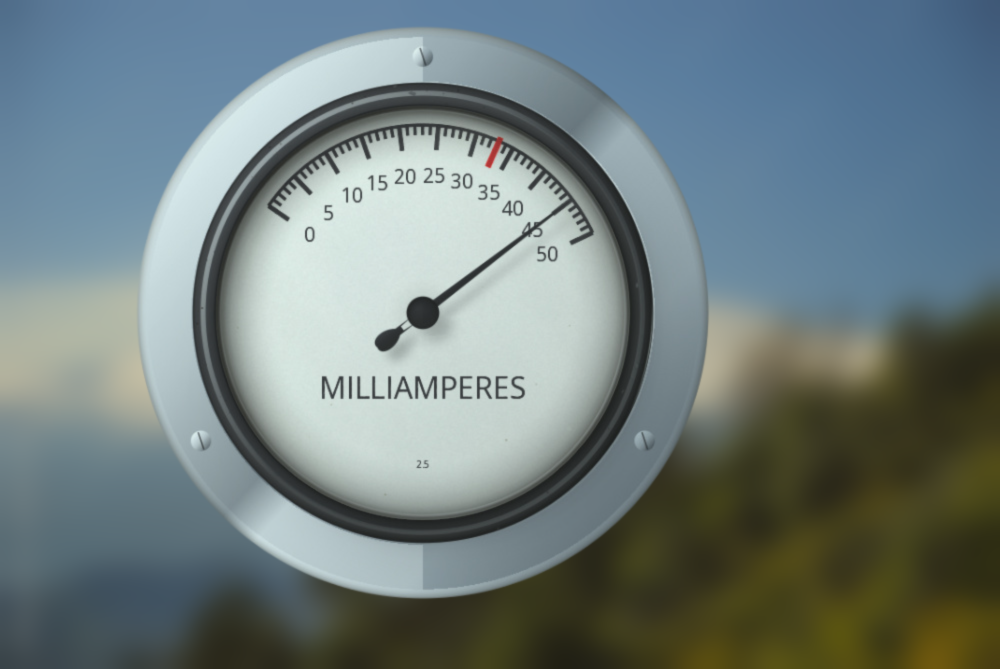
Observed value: 45
